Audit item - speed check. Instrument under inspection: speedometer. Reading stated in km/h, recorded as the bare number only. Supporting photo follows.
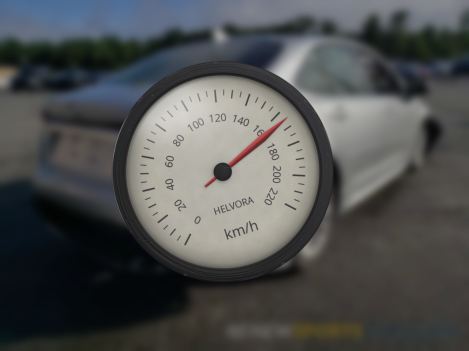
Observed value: 165
